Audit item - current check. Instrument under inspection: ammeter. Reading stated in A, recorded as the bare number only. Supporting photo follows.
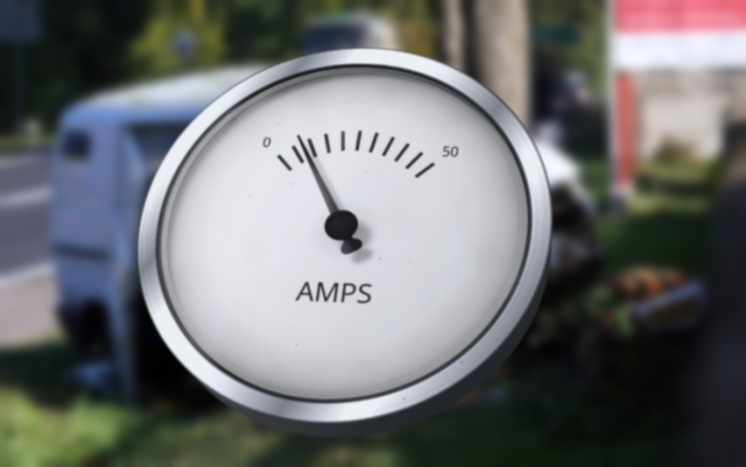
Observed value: 7.5
